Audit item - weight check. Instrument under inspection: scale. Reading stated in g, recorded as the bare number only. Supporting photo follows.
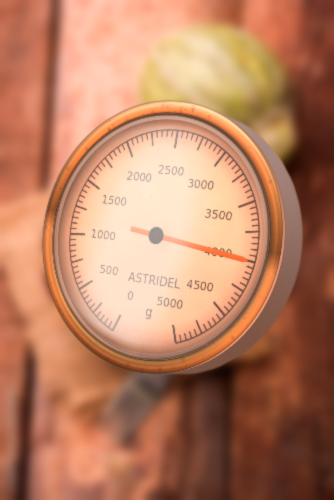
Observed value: 4000
